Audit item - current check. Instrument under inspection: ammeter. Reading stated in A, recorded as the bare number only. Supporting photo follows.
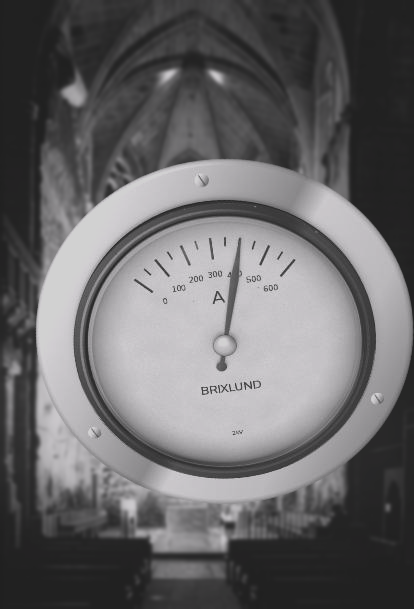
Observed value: 400
